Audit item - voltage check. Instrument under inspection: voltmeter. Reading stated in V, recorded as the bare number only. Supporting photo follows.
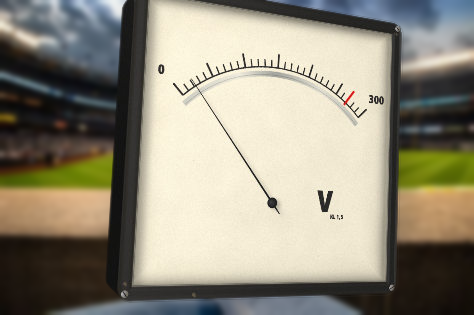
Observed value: 20
